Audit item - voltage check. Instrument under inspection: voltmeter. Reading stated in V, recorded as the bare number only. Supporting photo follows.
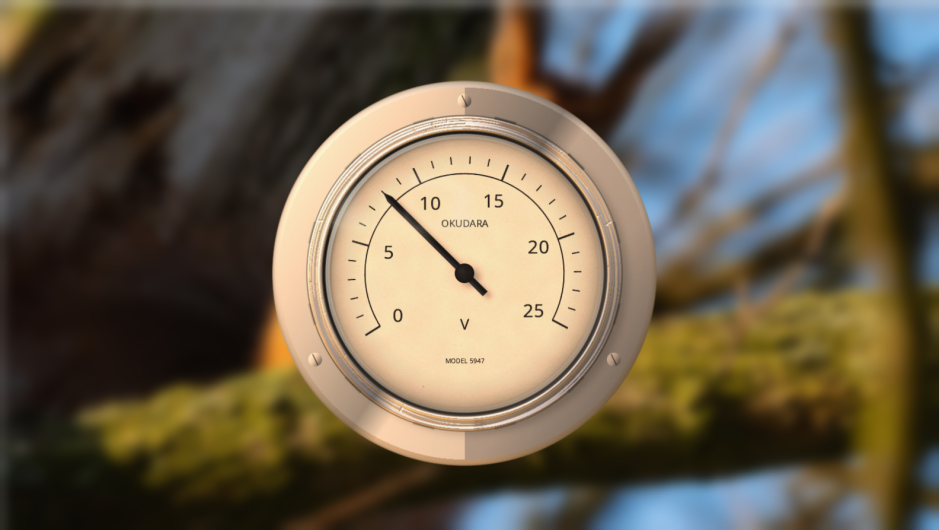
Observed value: 8
